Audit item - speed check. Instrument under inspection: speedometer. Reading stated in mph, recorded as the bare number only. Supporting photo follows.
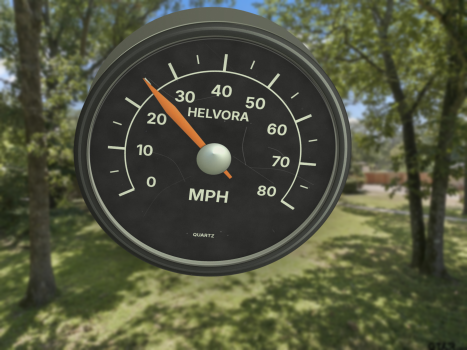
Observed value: 25
